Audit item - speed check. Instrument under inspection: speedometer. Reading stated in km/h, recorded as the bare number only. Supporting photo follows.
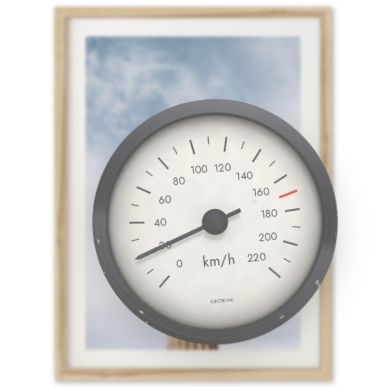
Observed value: 20
